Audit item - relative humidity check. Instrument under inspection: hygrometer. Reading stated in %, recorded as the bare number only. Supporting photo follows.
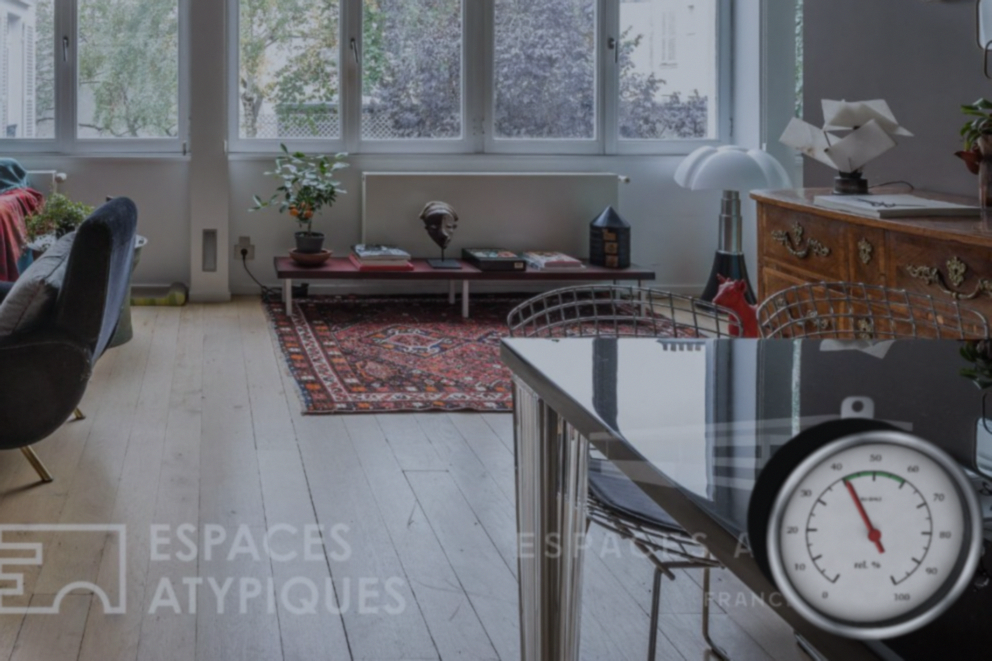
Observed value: 40
